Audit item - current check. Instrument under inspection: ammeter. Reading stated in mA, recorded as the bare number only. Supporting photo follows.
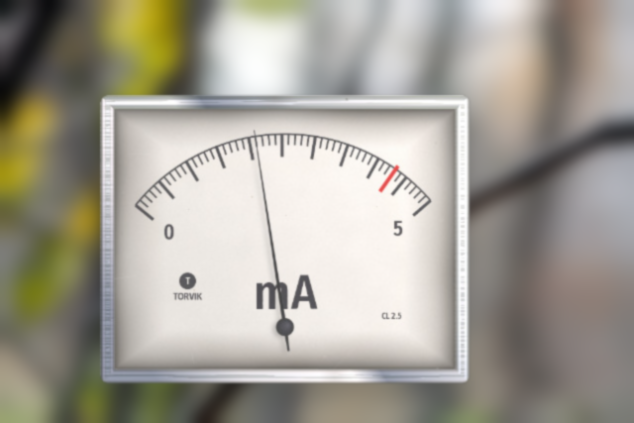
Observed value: 2.1
